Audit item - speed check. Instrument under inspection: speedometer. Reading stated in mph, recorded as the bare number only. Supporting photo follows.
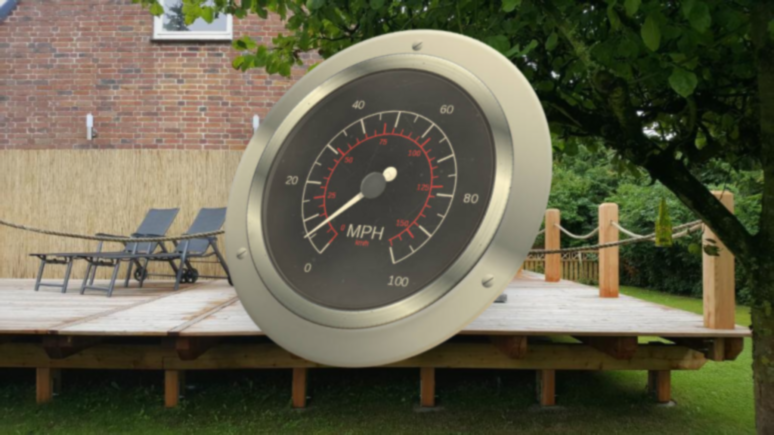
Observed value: 5
